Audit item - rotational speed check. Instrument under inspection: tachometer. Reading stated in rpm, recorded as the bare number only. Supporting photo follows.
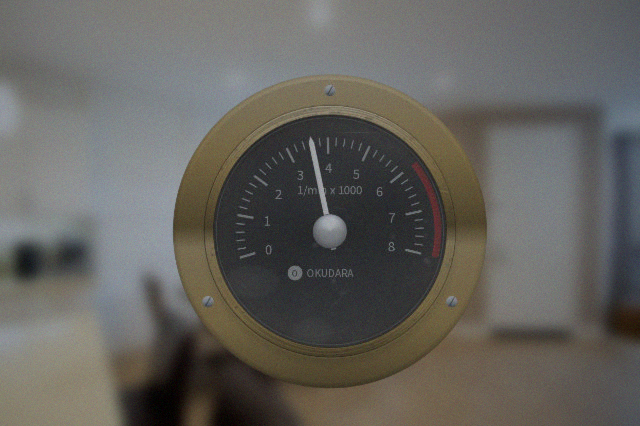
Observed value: 3600
